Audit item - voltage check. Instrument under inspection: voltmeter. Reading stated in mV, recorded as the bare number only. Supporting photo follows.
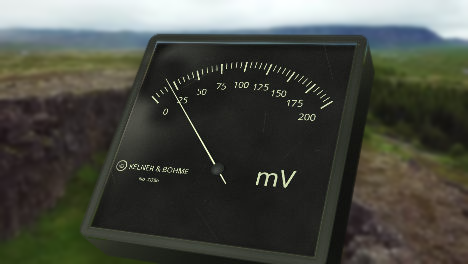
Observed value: 20
